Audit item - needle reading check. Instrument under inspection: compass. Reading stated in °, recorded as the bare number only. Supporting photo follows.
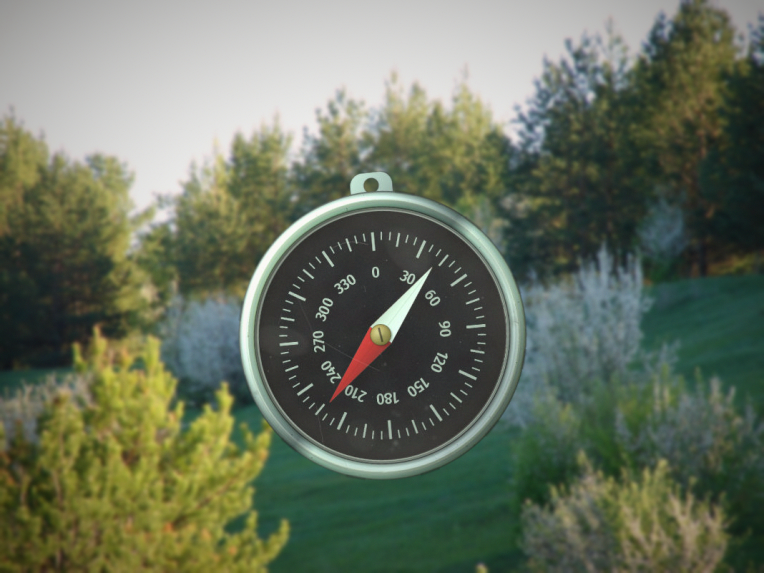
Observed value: 222.5
